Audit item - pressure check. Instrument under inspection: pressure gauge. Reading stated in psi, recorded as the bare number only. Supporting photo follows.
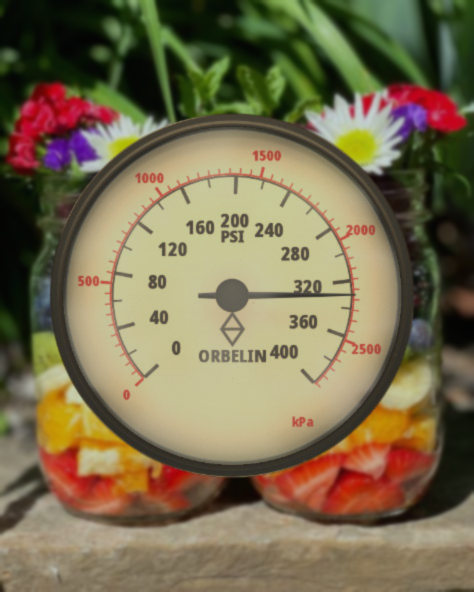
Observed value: 330
